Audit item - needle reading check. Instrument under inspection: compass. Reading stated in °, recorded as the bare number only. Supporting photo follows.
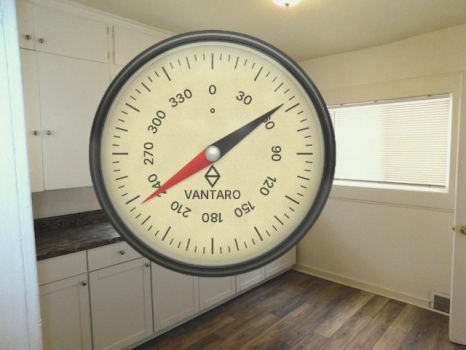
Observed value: 235
